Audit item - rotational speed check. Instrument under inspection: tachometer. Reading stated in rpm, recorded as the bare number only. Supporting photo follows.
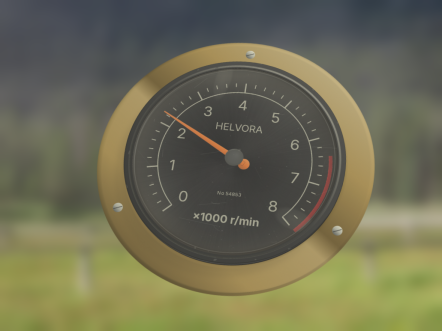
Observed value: 2200
